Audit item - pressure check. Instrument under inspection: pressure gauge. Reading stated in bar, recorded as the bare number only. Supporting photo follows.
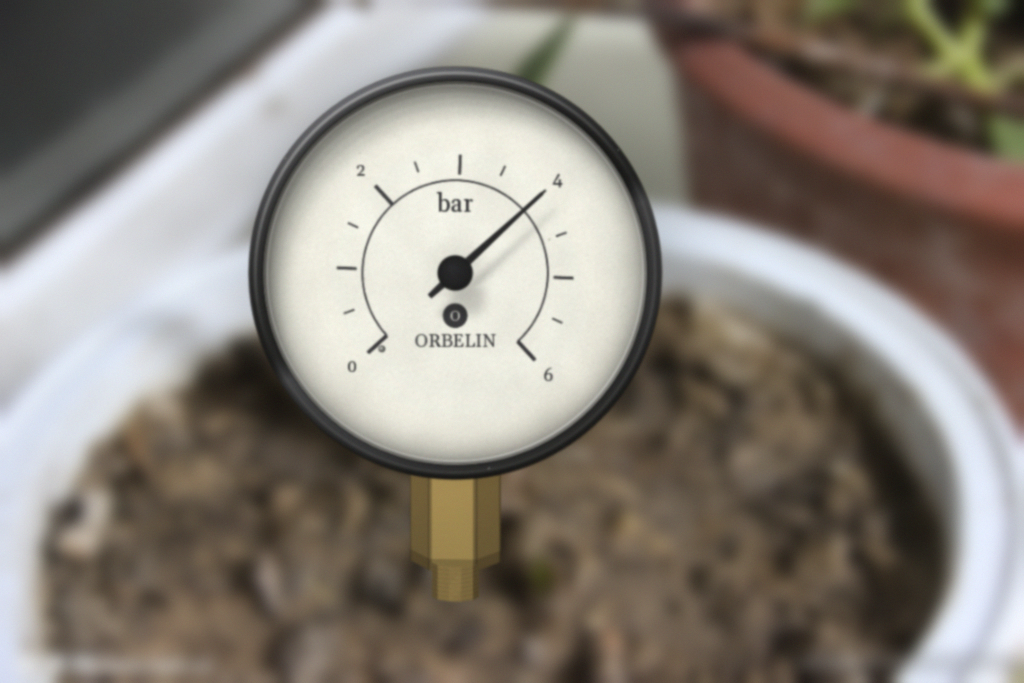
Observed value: 4
